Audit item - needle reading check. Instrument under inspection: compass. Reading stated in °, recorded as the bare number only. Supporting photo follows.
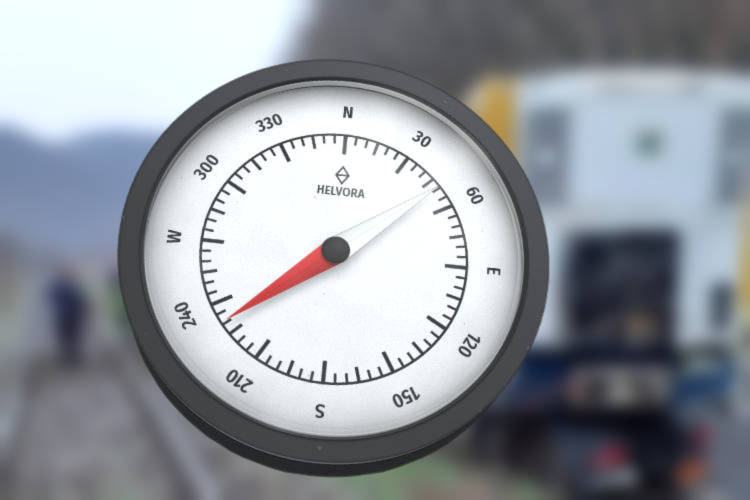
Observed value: 230
